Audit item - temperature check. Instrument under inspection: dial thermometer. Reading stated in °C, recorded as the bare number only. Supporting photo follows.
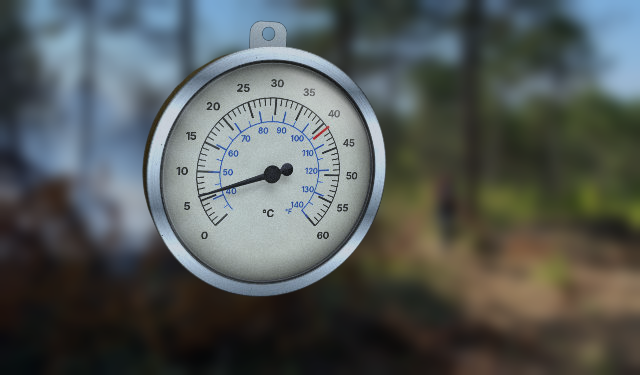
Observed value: 6
